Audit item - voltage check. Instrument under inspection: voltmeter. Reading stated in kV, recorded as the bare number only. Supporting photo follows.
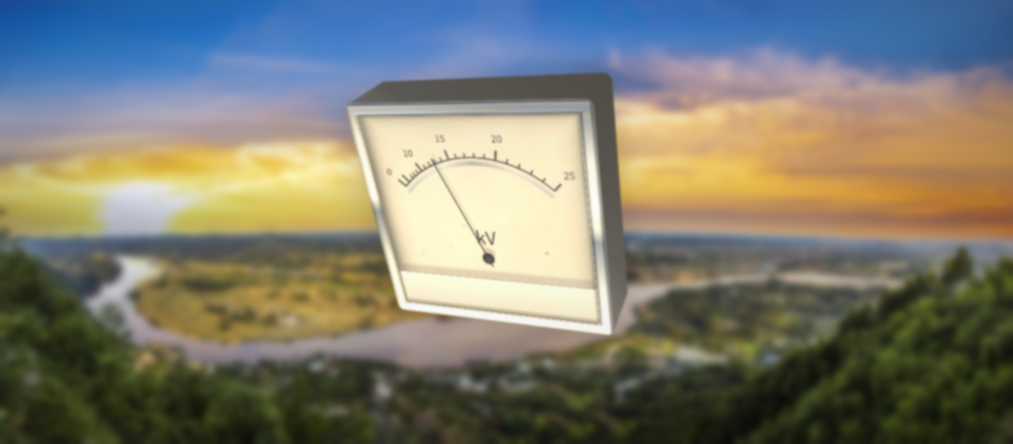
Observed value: 13
